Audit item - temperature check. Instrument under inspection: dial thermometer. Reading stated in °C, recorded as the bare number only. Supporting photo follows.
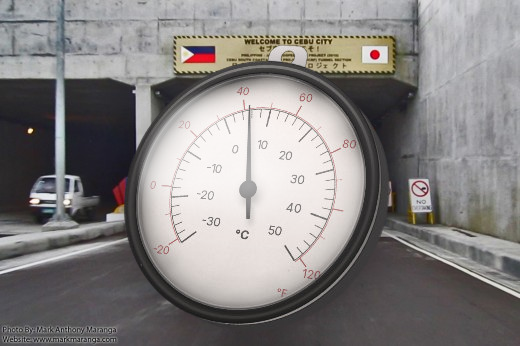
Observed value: 6
